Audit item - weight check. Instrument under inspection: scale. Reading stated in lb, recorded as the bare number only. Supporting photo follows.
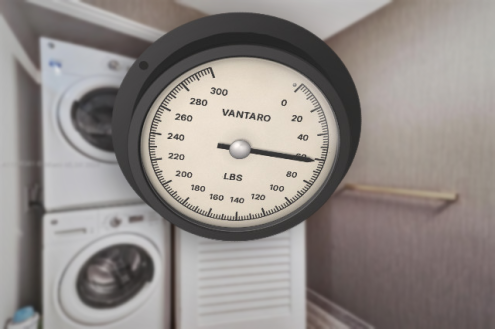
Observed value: 60
